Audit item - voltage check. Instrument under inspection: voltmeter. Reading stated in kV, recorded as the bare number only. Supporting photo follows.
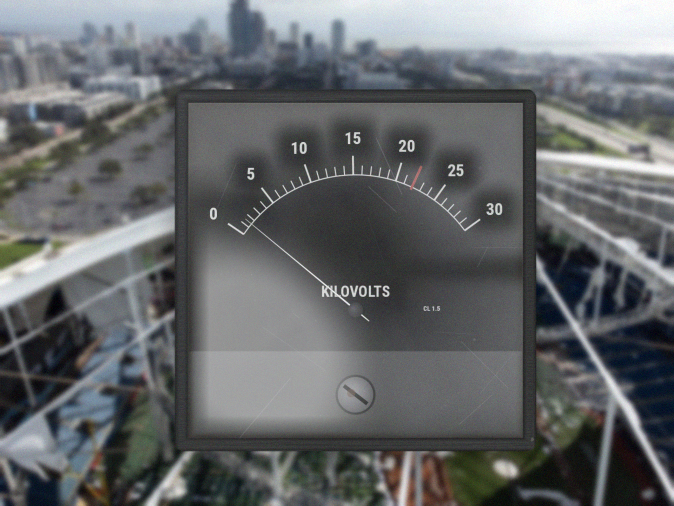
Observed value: 1.5
